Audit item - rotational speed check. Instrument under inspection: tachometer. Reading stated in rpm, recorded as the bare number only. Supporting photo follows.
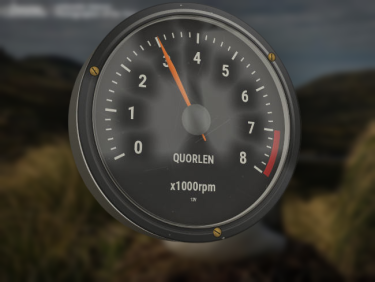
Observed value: 3000
